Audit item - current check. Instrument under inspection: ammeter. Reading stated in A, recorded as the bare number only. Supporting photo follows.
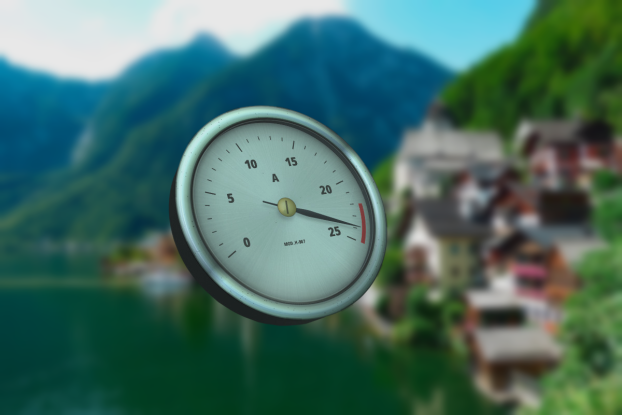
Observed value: 24
